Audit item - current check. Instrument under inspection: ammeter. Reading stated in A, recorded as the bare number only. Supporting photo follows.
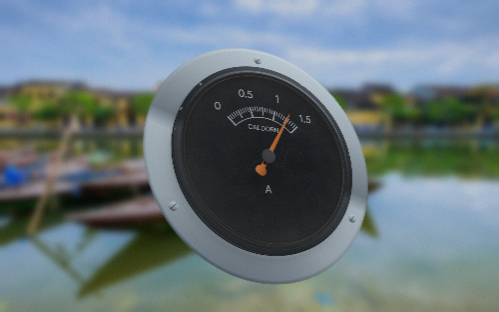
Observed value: 1.25
